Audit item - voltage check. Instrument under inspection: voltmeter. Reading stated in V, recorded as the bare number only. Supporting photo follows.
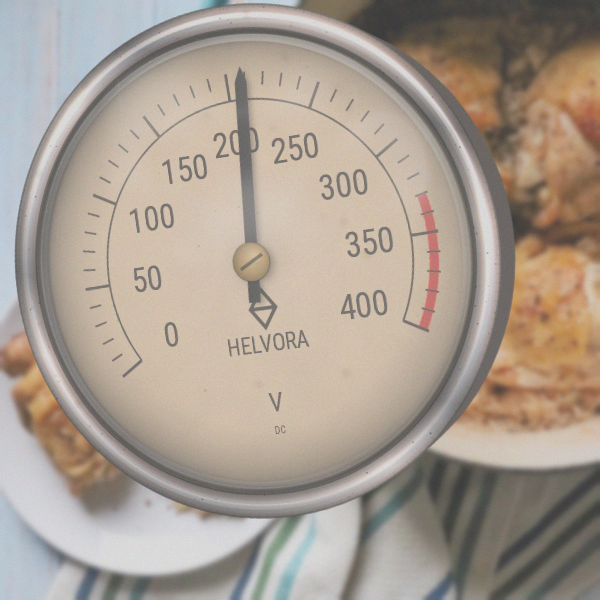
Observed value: 210
